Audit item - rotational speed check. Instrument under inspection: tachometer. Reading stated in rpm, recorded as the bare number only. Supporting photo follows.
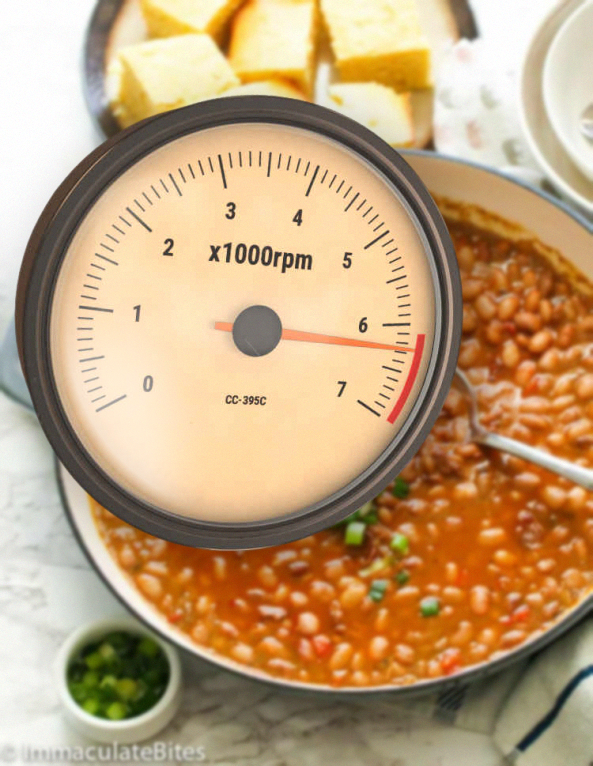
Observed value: 6250
